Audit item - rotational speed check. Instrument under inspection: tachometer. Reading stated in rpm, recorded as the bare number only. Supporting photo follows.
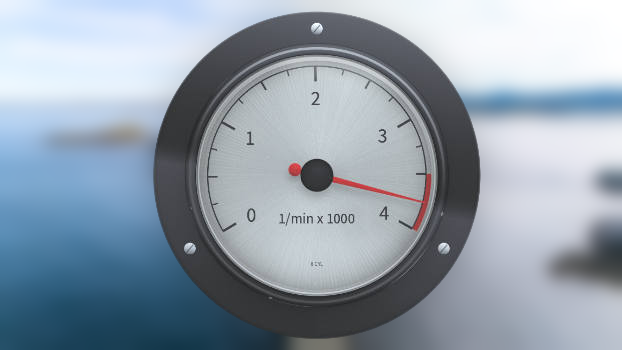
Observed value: 3750
